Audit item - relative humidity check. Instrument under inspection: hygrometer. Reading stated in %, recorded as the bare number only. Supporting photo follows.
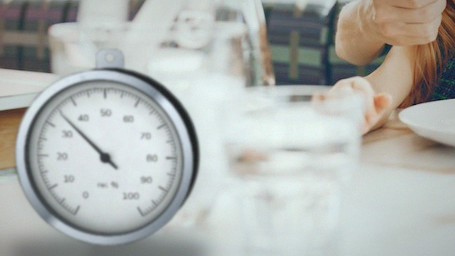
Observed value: 35
